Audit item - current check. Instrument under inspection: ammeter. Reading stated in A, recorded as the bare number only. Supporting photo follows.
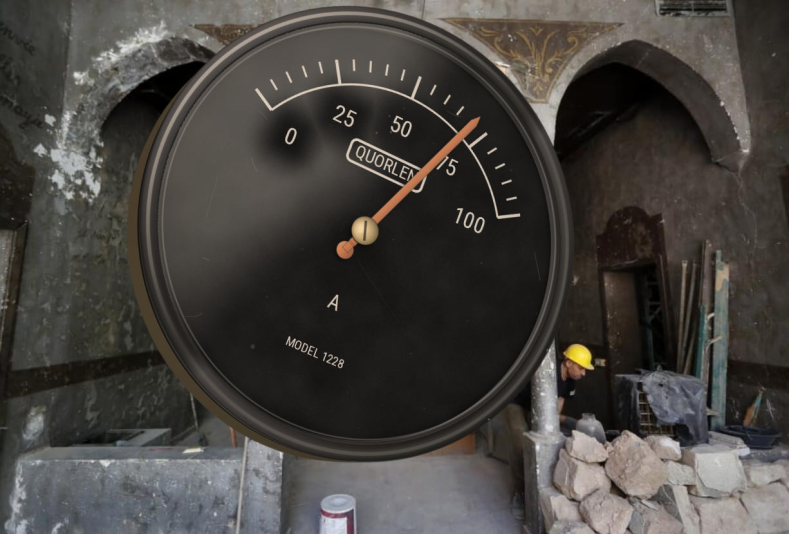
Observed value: 70
